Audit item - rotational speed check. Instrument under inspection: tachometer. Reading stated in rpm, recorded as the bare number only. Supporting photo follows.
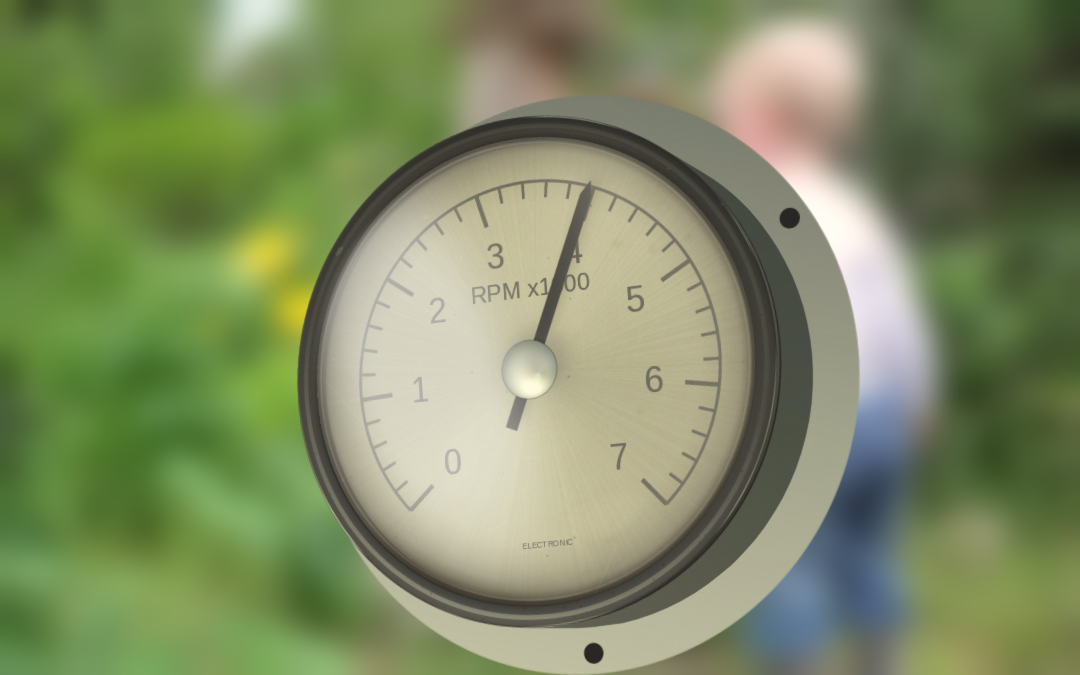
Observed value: 4000
